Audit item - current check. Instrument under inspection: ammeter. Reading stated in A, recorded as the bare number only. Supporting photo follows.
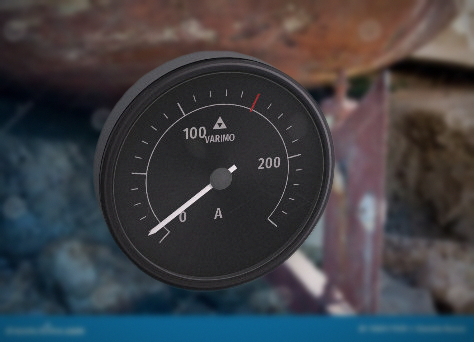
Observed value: 10
